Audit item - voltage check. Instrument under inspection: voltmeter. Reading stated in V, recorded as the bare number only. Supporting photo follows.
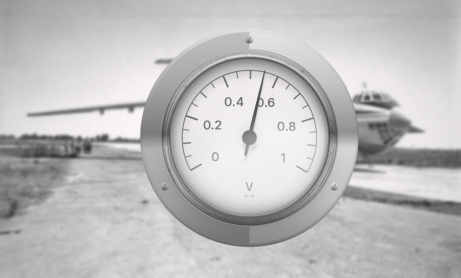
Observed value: 0.55
